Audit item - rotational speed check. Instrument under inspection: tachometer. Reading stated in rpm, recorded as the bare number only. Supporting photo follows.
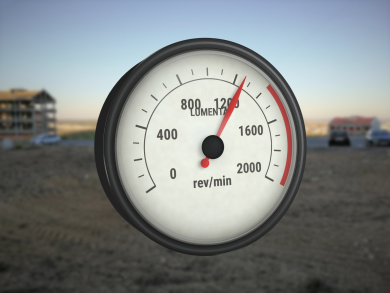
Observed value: 1250
